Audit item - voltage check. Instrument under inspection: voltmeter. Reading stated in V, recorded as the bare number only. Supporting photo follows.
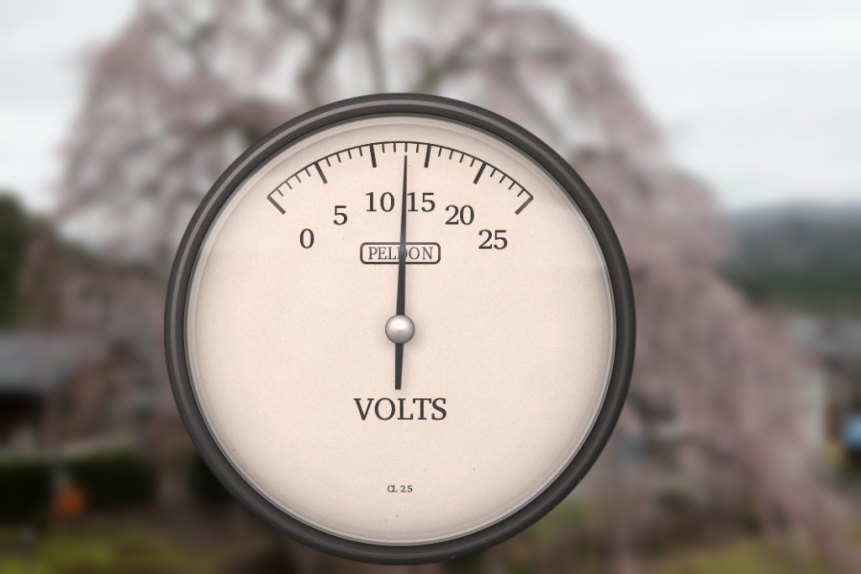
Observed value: 13
